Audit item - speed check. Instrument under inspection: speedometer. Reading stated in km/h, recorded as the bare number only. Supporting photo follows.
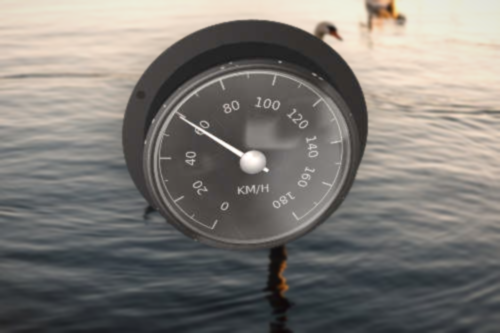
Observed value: 60
